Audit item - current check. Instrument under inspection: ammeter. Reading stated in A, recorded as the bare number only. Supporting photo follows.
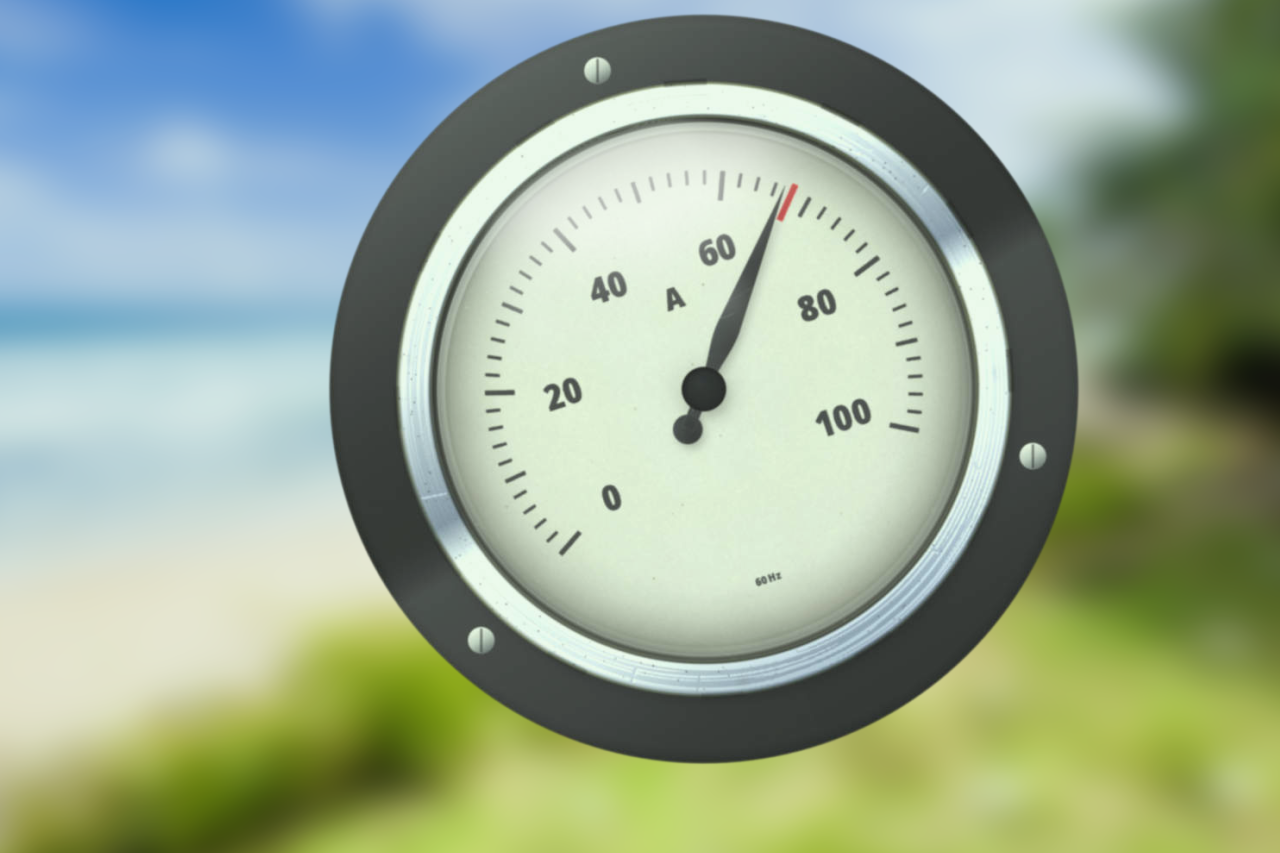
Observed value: 67
